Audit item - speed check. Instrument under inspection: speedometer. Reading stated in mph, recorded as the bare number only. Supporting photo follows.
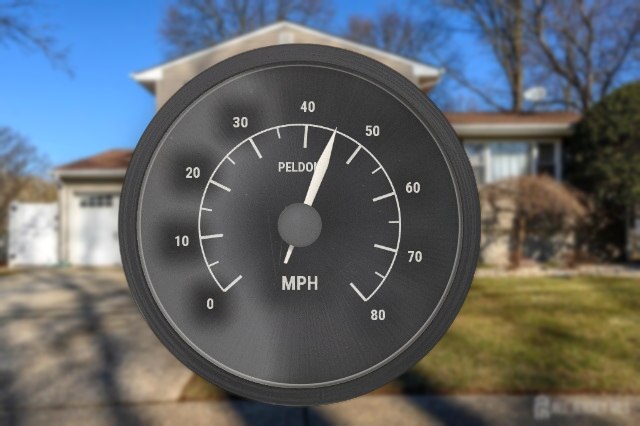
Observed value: 45
